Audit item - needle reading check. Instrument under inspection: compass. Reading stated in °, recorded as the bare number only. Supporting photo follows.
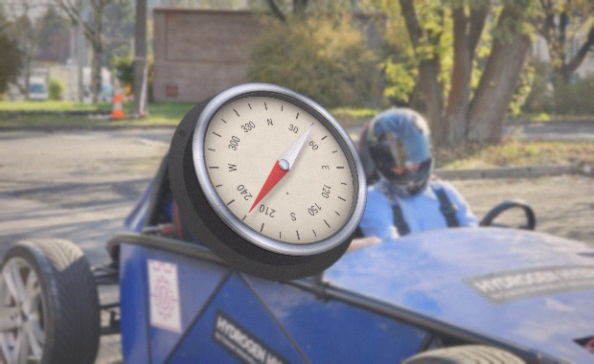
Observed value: 225
